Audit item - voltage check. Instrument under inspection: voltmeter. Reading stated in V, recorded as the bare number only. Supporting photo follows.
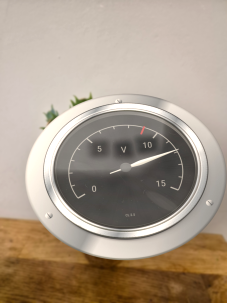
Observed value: 12
